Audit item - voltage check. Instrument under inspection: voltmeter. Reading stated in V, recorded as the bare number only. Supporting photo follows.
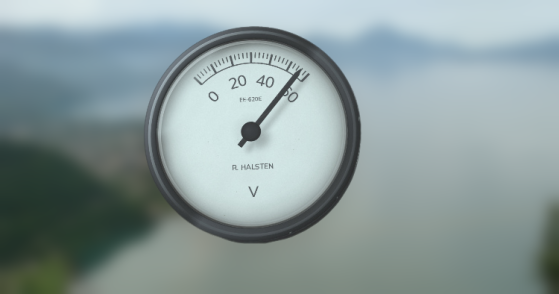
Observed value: 56
